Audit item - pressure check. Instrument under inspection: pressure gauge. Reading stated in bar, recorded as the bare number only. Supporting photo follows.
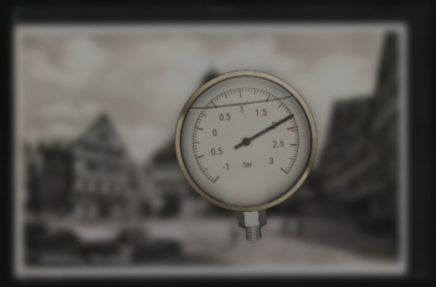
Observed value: 2
